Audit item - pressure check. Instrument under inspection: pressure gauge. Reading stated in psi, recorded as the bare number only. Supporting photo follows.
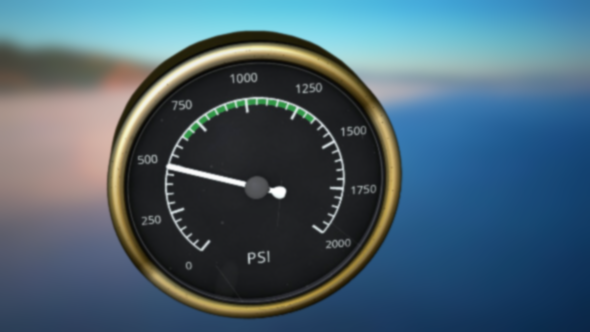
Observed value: 500
